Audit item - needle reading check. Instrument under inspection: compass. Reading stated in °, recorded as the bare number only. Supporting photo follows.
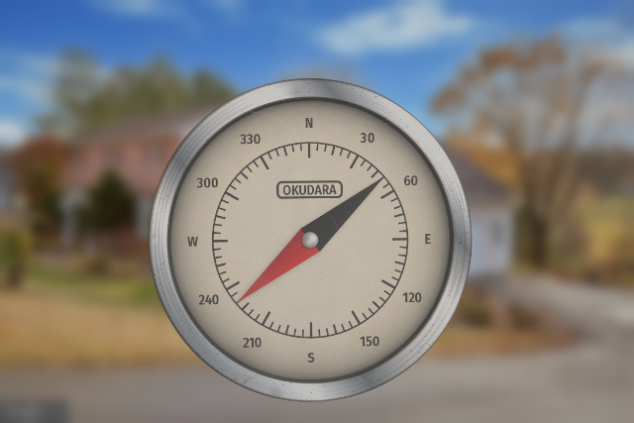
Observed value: 230
